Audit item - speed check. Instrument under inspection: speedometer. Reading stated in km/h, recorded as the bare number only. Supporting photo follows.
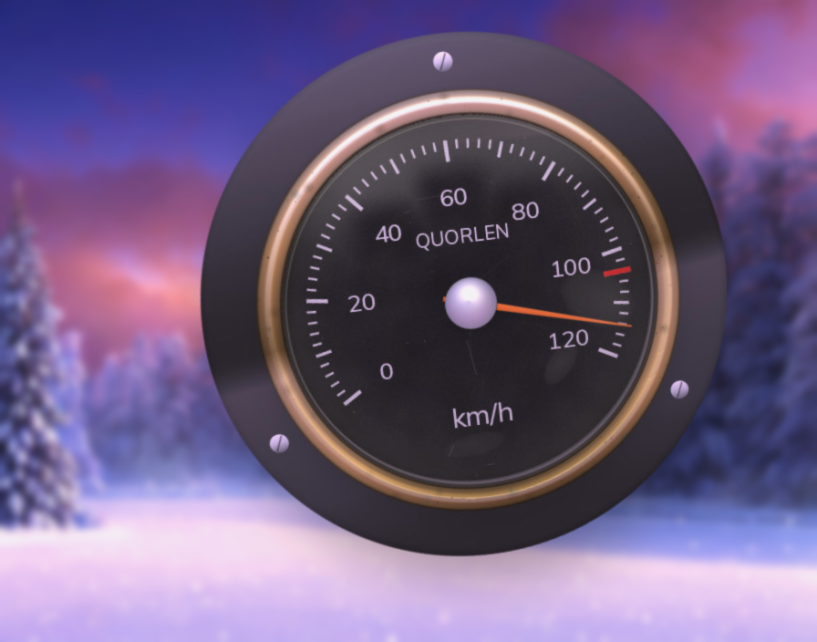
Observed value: 114
